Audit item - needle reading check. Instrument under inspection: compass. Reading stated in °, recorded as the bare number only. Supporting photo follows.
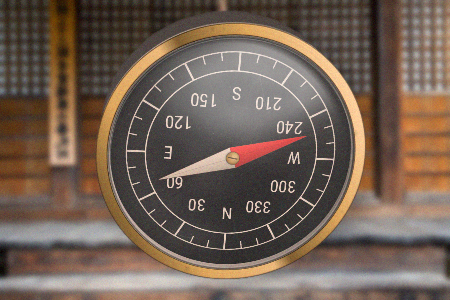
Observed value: 250
